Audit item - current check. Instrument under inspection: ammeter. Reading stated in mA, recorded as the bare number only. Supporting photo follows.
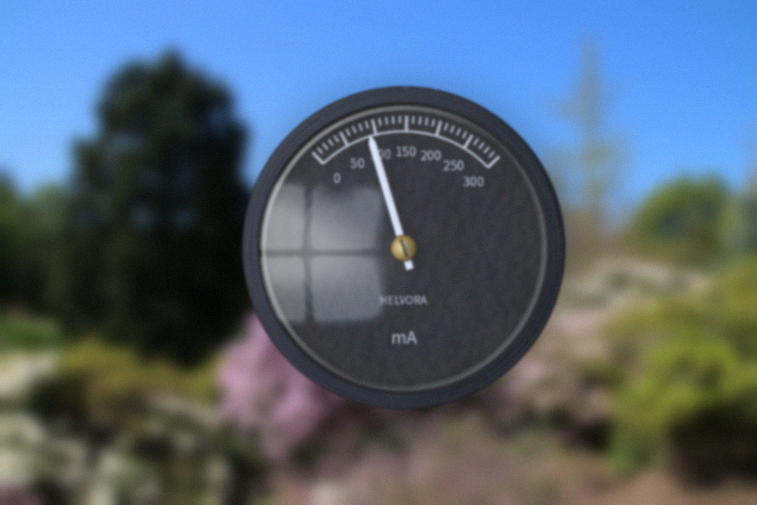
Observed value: 90
